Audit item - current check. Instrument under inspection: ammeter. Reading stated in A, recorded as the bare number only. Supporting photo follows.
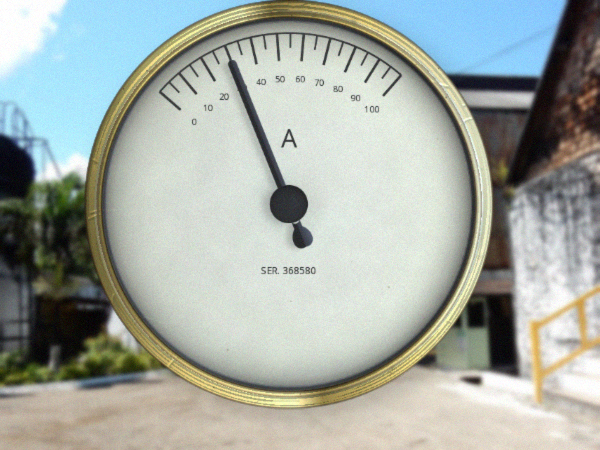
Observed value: 30
